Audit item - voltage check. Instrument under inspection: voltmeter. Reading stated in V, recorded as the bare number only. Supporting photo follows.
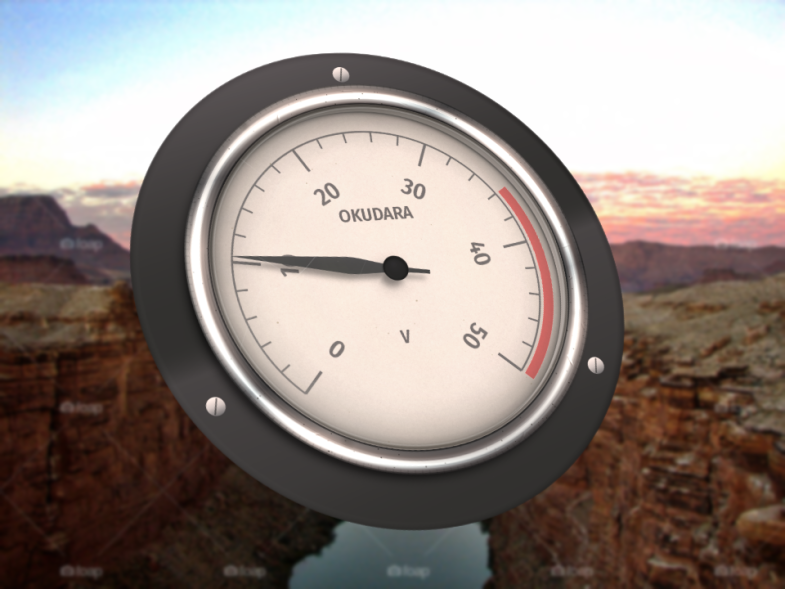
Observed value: 10
